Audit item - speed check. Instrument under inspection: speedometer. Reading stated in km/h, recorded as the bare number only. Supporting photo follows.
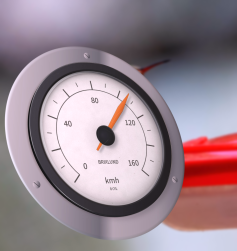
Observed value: 105
